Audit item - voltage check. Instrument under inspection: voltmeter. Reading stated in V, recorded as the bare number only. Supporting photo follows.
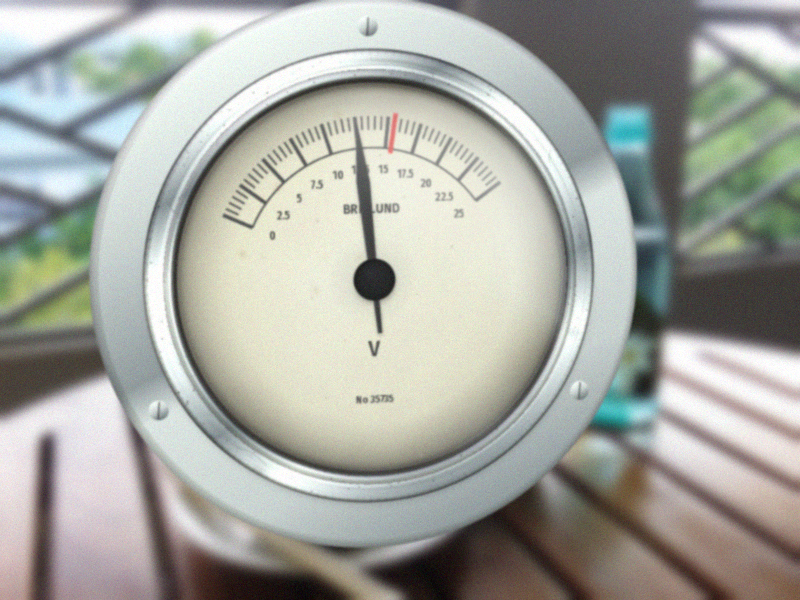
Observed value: 12.5
